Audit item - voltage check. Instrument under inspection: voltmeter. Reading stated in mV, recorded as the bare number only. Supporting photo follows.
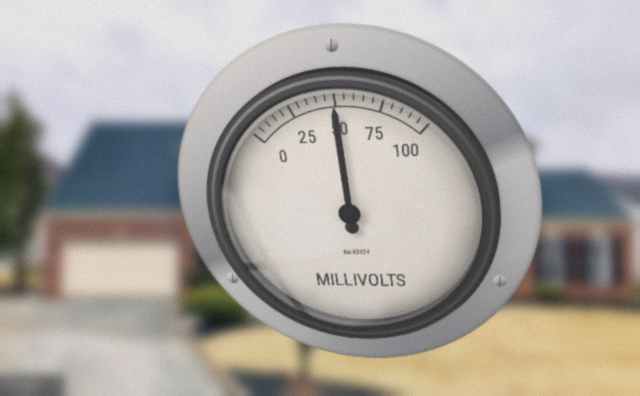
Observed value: 50
